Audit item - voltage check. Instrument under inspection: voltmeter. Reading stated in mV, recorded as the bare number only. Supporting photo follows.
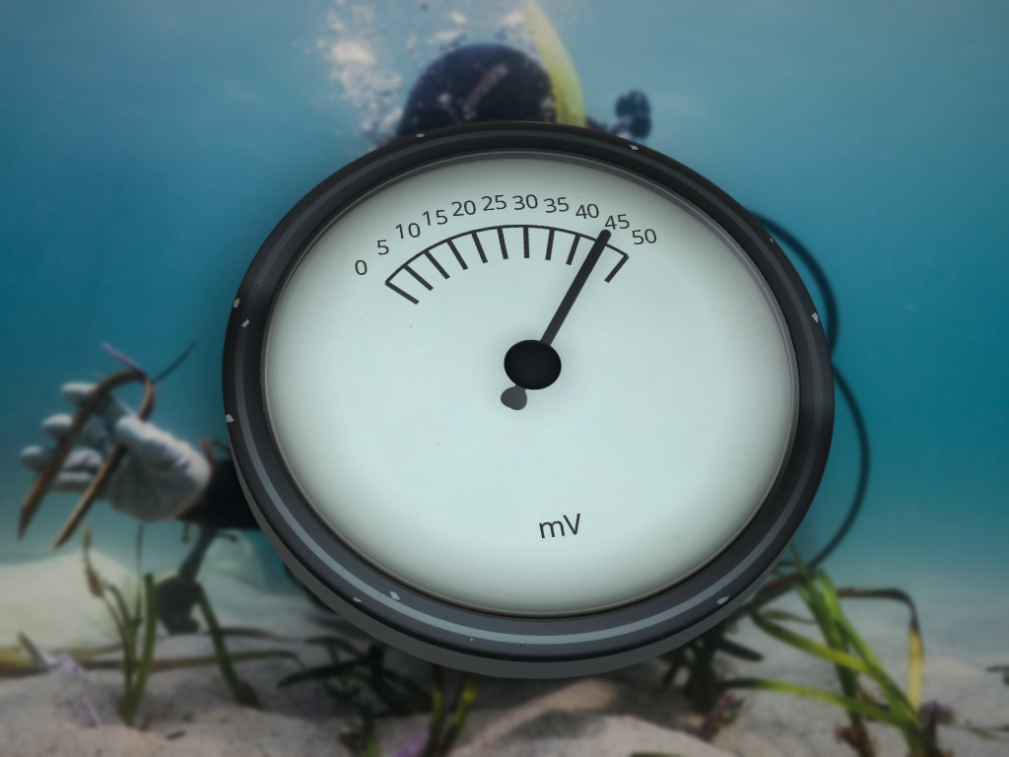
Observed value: 45
